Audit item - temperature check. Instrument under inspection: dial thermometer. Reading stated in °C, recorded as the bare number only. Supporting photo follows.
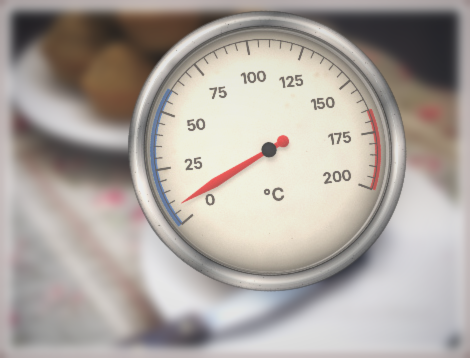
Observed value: 7.5
